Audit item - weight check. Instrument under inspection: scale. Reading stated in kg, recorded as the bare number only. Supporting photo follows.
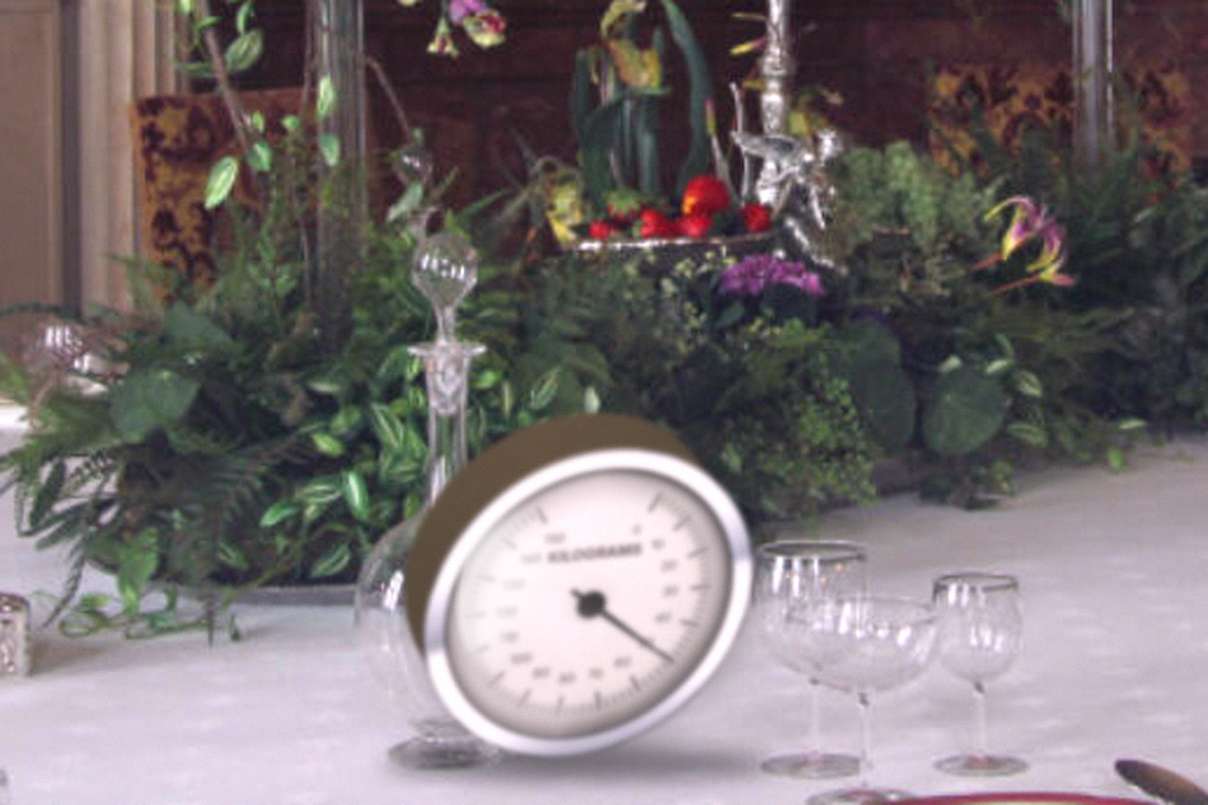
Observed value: 50
